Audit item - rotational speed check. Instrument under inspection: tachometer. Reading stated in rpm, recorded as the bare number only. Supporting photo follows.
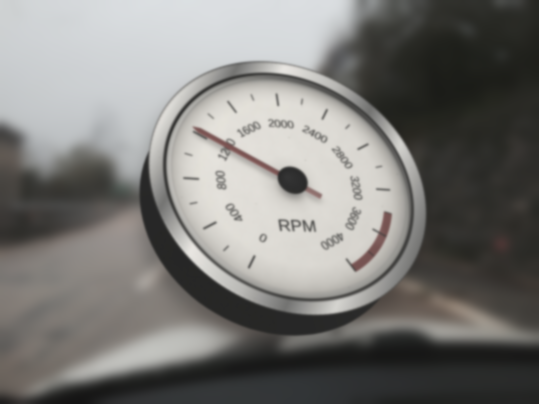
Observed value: 1200
